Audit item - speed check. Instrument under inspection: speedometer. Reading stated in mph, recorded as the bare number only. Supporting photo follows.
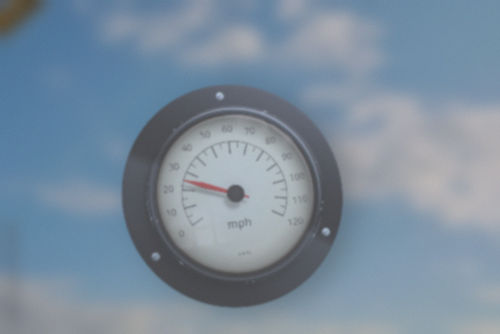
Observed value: 25
